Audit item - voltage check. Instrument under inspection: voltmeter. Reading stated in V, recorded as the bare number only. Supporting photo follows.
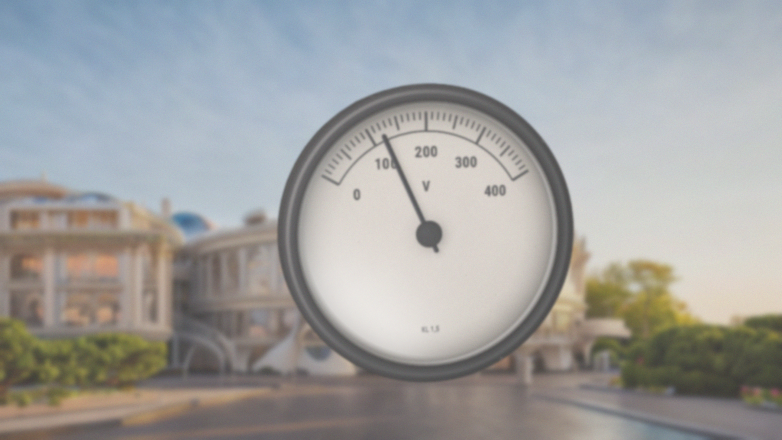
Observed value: 120
